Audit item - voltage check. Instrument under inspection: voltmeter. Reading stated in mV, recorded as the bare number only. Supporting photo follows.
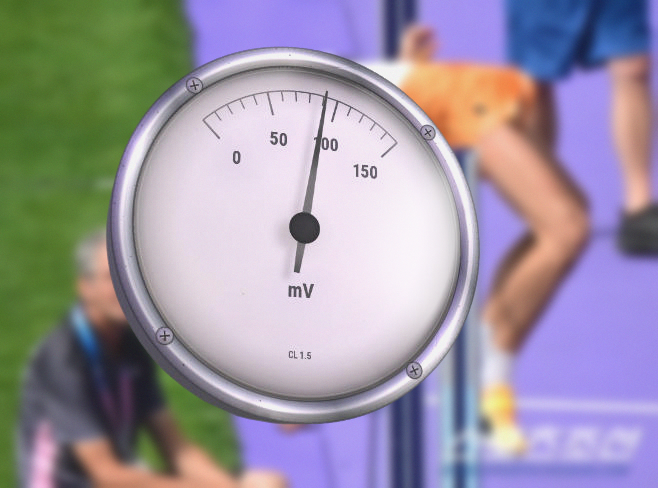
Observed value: 90
